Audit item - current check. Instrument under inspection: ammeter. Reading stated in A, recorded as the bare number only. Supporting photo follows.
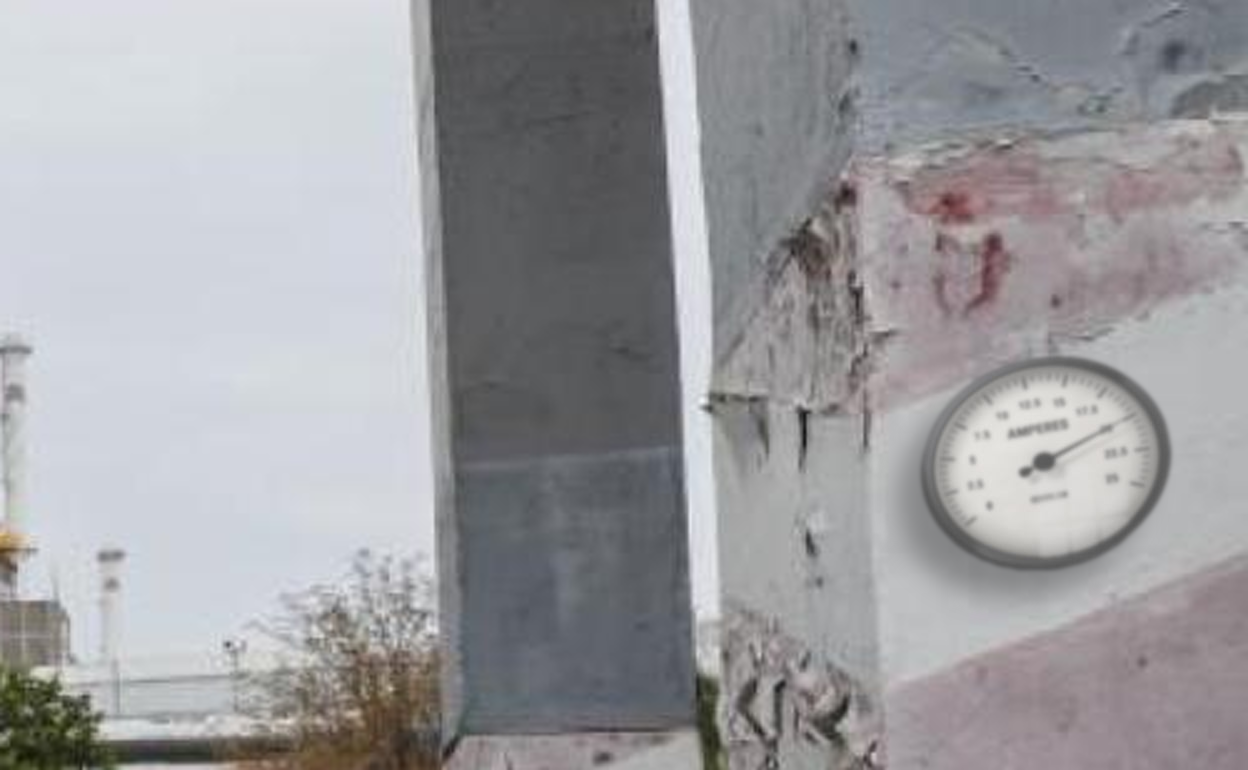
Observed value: 20
